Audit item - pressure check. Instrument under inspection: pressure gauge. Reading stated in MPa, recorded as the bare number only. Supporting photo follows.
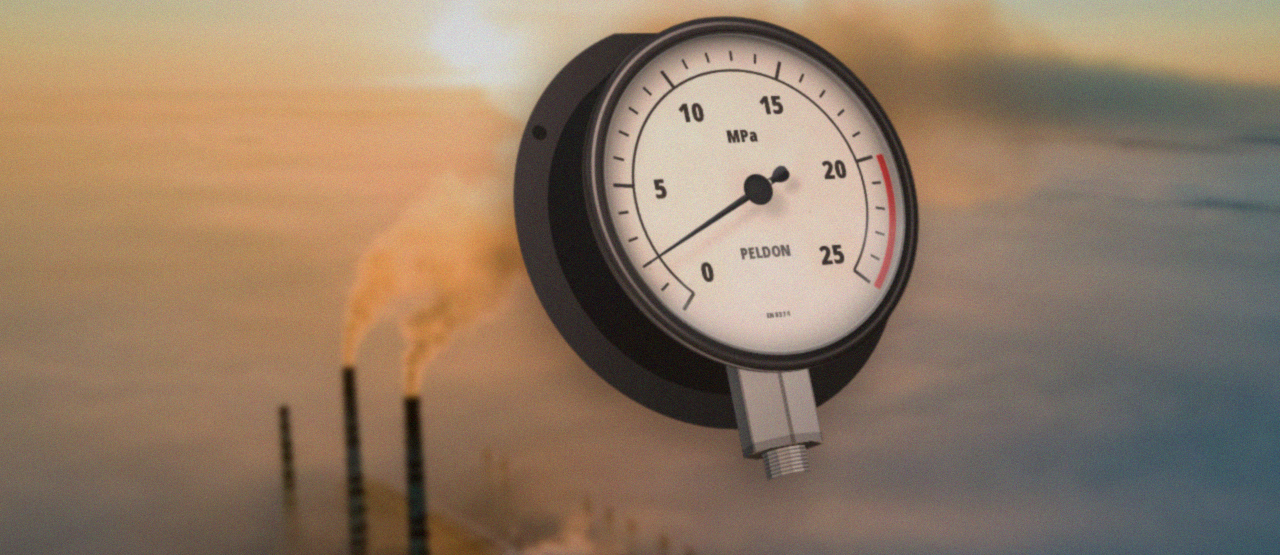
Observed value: 2
